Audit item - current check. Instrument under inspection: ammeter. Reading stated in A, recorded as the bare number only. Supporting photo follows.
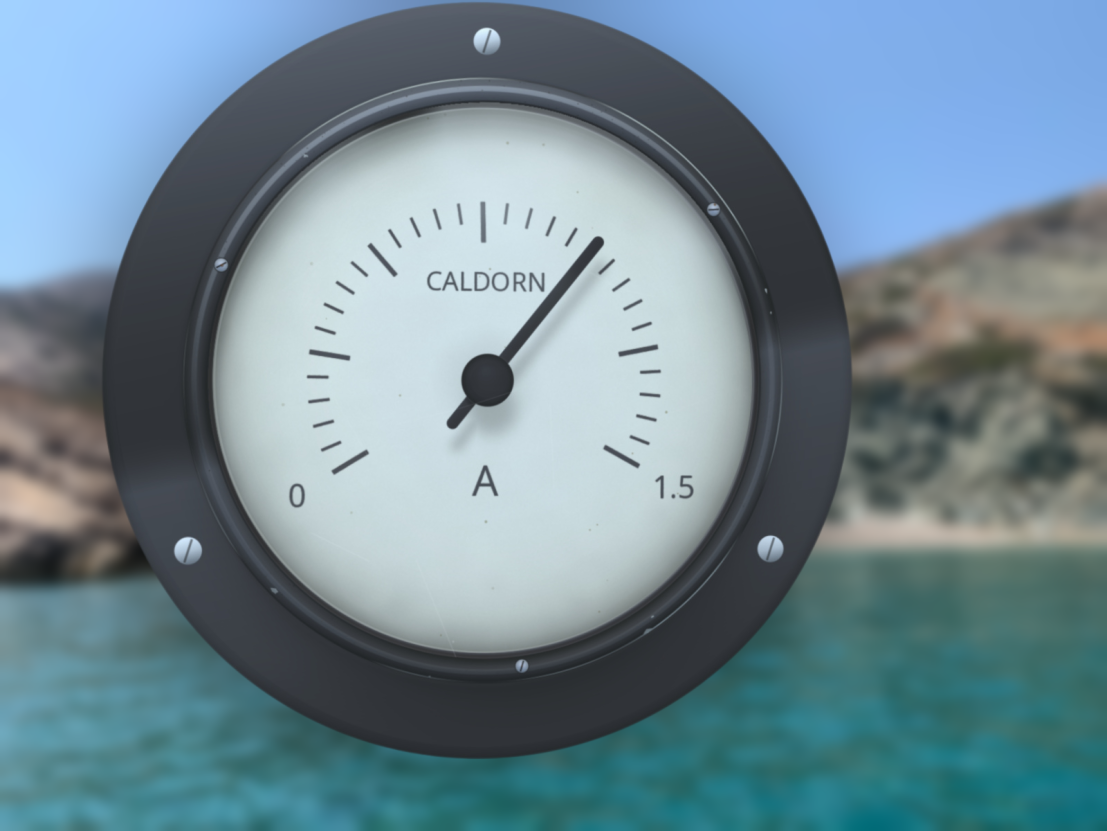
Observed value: 1
